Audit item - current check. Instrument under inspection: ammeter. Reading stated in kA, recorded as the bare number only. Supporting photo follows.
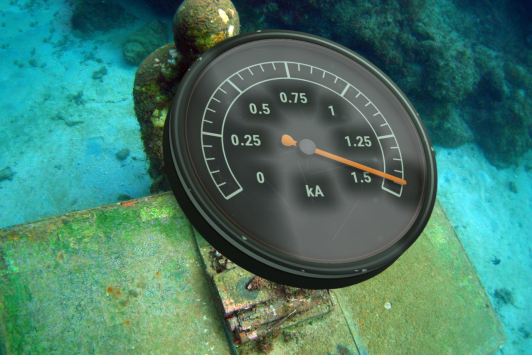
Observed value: 1.45
